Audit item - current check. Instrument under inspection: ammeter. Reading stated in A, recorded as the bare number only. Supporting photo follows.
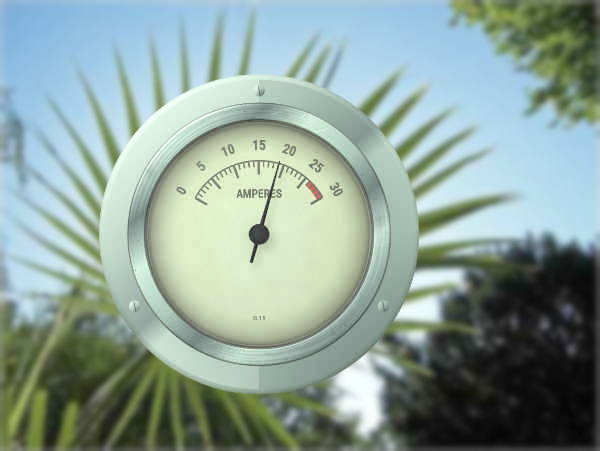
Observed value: 19
